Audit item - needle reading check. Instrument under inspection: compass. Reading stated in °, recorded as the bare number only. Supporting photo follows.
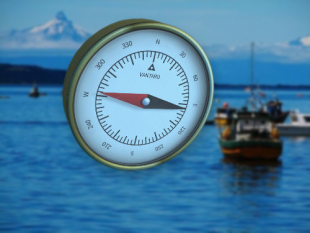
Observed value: 275
